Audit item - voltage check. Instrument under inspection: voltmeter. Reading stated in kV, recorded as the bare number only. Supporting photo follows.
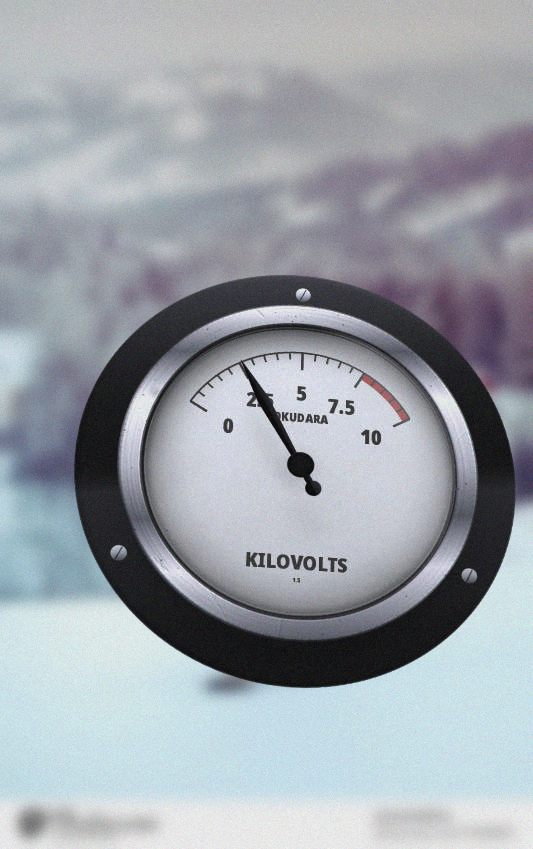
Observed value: 2.5
